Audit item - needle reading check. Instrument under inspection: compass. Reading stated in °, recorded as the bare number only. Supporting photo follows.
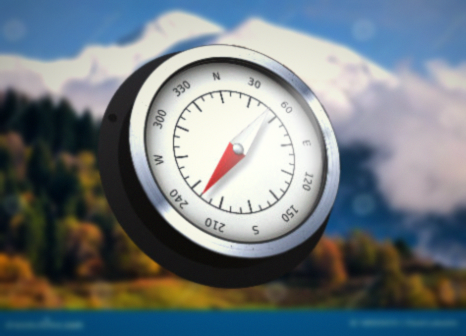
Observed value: 230
